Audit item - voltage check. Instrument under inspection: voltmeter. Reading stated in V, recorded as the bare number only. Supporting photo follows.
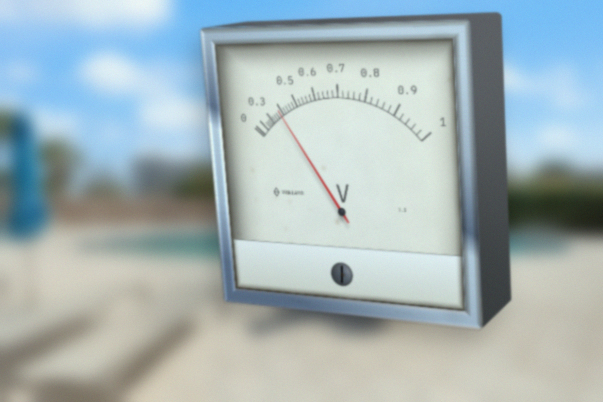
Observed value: 0.4
